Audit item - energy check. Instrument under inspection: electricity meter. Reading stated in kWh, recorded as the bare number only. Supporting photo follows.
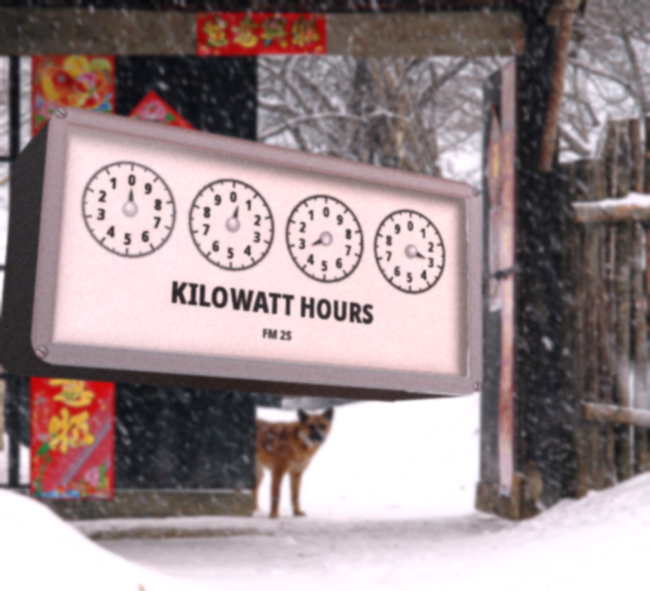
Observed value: 33
